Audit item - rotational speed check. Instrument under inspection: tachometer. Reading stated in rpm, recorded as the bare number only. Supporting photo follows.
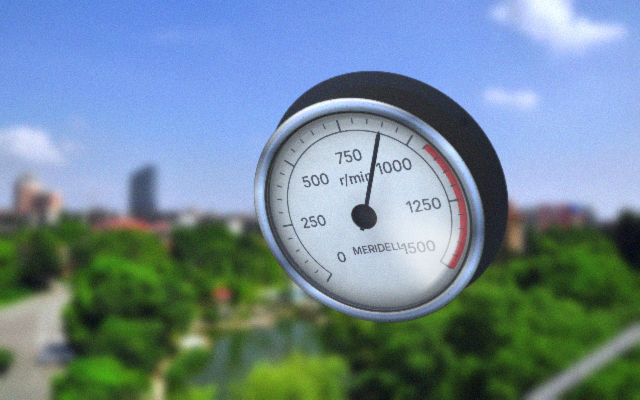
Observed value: 900
